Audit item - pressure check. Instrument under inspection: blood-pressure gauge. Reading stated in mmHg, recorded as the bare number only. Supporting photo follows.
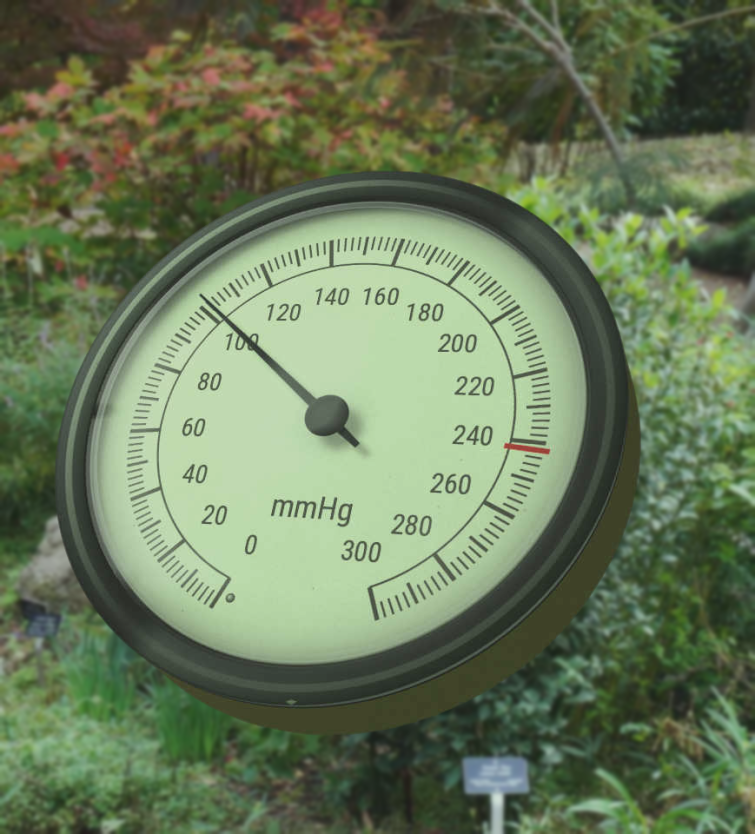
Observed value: 102
